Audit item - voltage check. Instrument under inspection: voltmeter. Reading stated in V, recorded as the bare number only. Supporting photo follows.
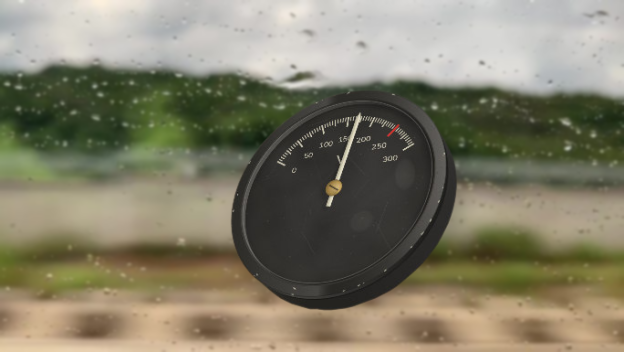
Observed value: 175
